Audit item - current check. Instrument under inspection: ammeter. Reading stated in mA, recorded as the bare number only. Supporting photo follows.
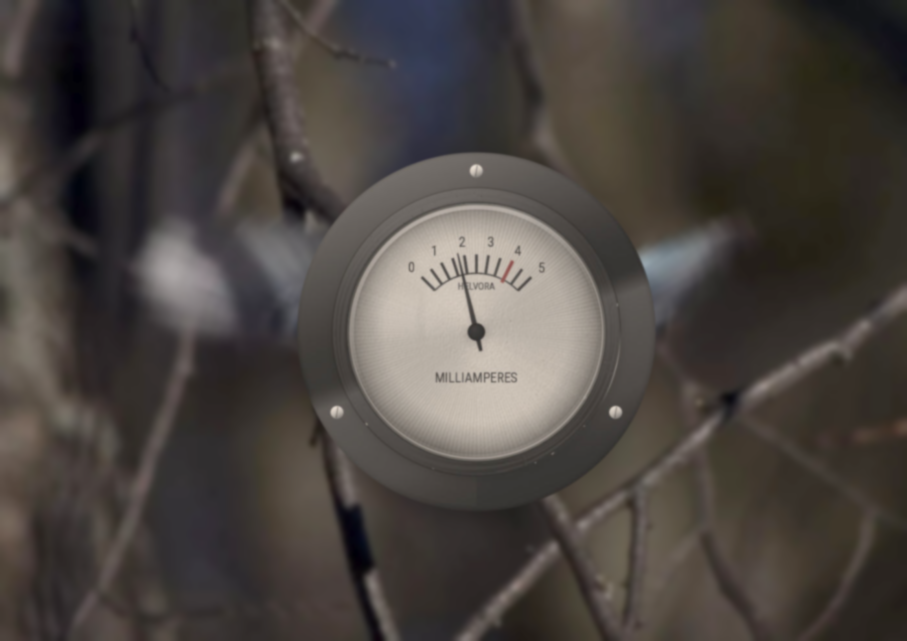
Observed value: 1.75
